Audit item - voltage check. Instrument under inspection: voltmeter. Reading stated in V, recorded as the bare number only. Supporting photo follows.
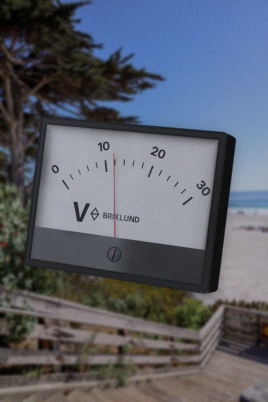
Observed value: 12
